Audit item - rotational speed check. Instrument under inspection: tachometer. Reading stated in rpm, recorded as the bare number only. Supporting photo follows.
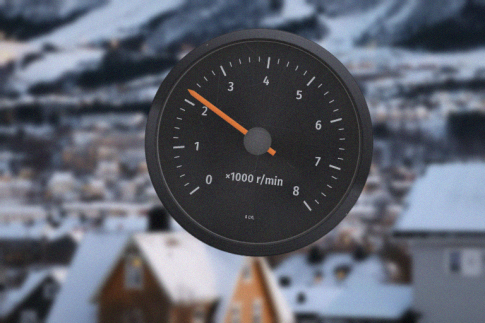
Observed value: 2200
